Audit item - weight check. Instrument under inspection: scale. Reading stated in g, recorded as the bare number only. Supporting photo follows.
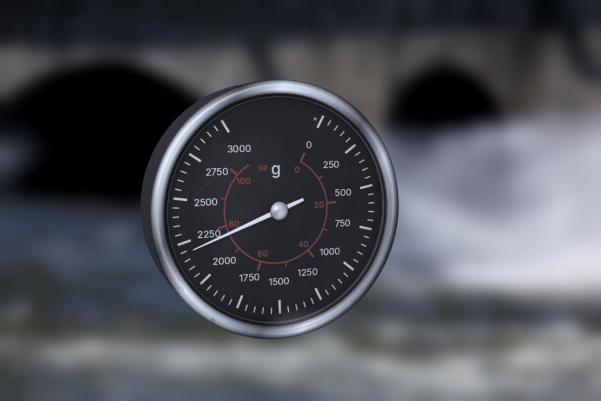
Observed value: 2200
